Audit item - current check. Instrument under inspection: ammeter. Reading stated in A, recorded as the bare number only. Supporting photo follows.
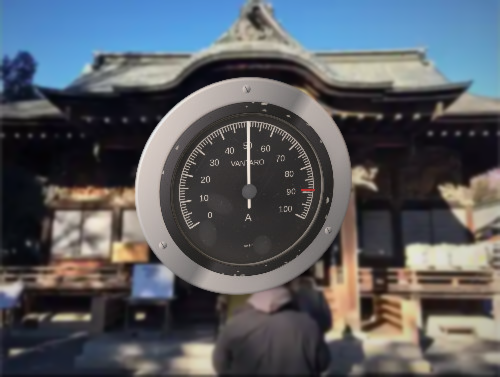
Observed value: 50
